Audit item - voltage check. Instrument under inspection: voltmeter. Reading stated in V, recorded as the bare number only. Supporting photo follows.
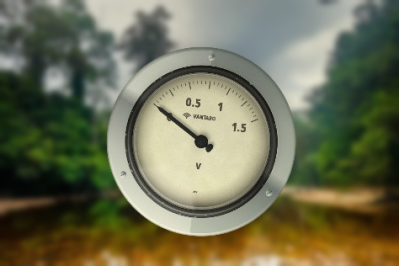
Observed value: 0
